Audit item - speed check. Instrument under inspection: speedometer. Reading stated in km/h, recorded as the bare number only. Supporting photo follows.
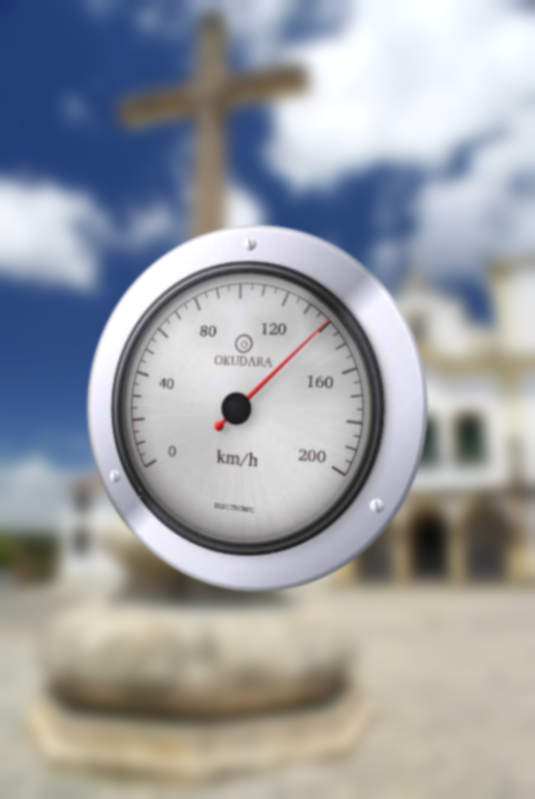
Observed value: 140
